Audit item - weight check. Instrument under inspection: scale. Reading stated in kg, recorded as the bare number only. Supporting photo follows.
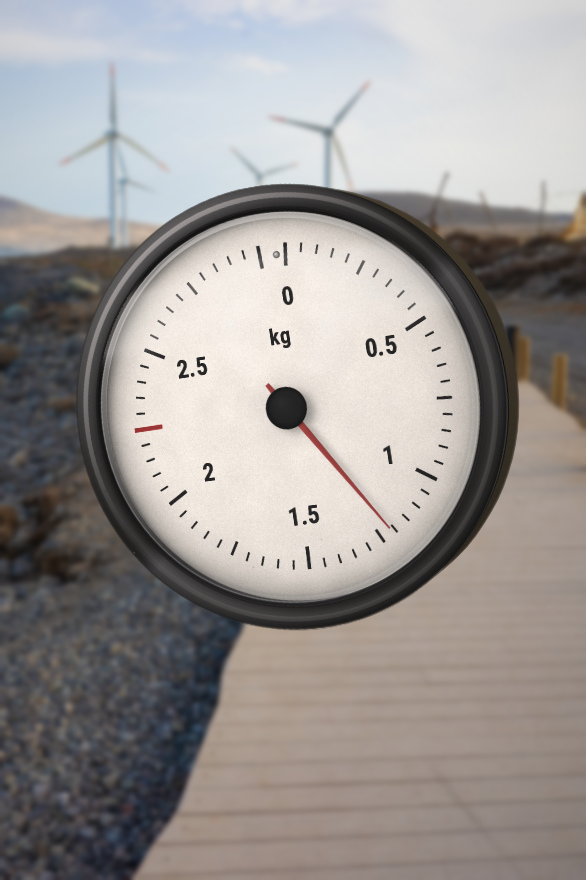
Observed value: 1.2
